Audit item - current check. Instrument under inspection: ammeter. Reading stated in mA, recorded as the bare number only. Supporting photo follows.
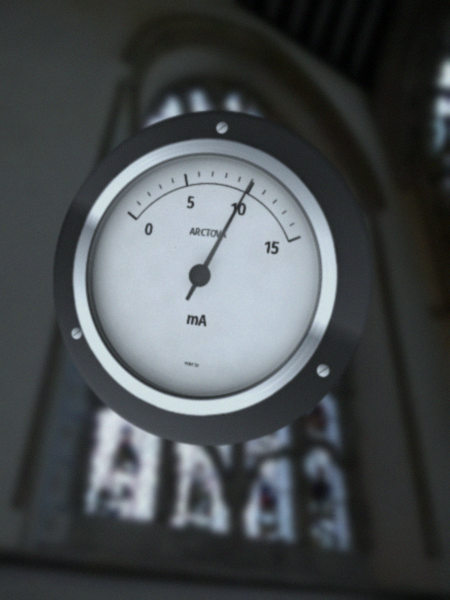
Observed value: 10
